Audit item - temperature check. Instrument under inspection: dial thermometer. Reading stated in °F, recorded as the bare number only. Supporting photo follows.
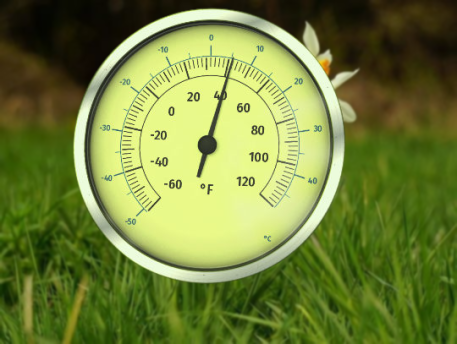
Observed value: 42
